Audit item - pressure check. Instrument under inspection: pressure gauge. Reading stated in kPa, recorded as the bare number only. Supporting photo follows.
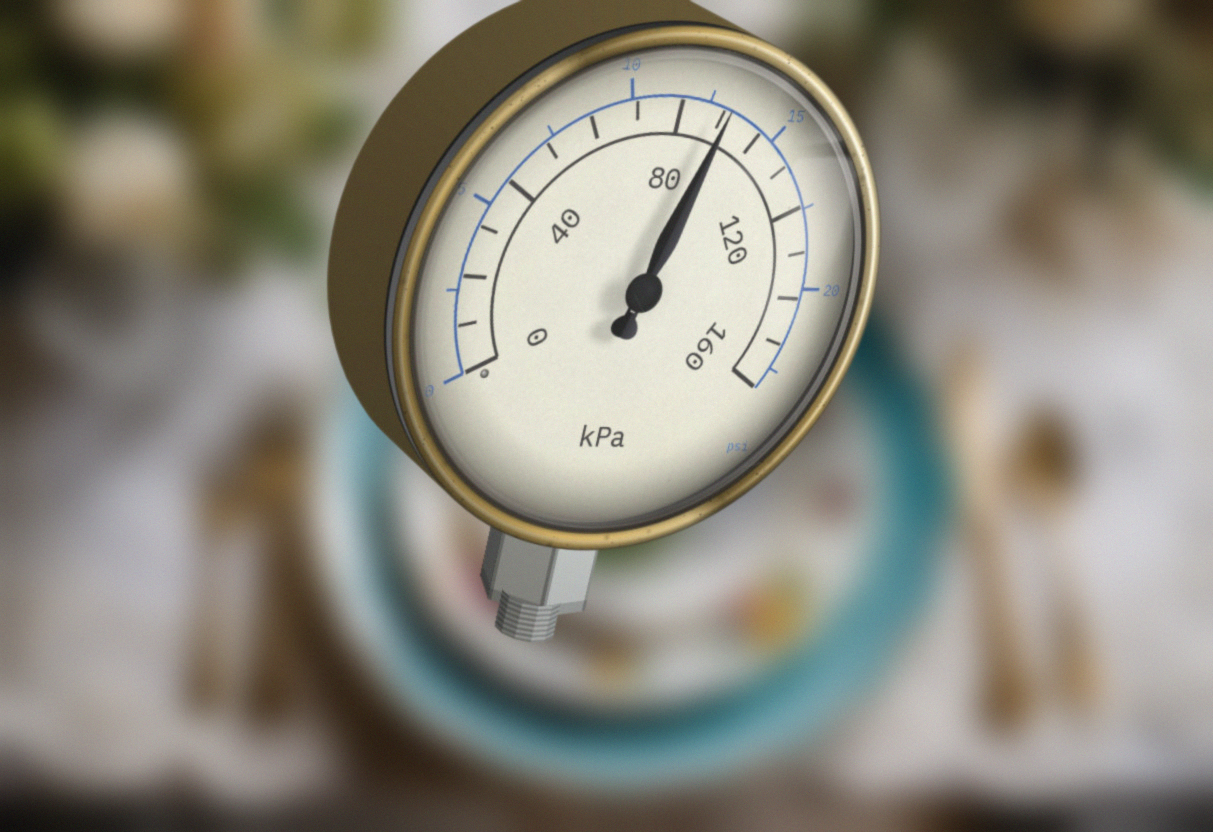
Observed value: 90
